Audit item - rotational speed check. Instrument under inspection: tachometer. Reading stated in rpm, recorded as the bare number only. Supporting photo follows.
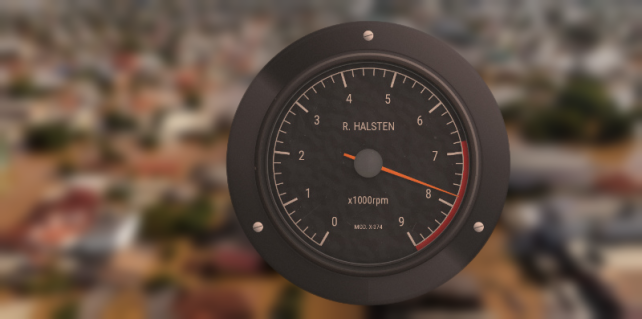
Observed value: 7800
